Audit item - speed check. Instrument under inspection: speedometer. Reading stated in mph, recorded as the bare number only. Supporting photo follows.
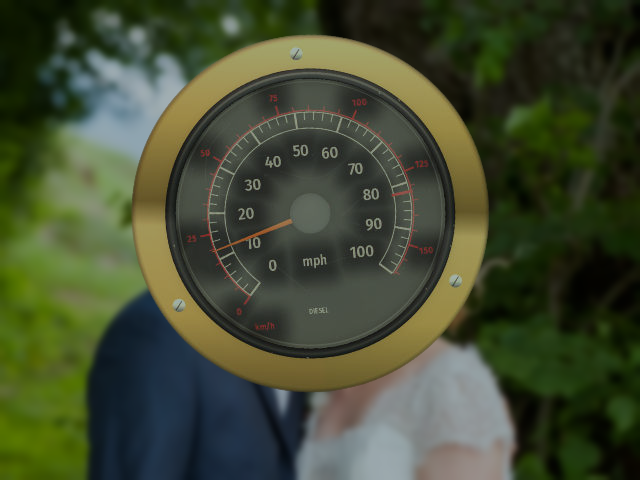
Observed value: 12
